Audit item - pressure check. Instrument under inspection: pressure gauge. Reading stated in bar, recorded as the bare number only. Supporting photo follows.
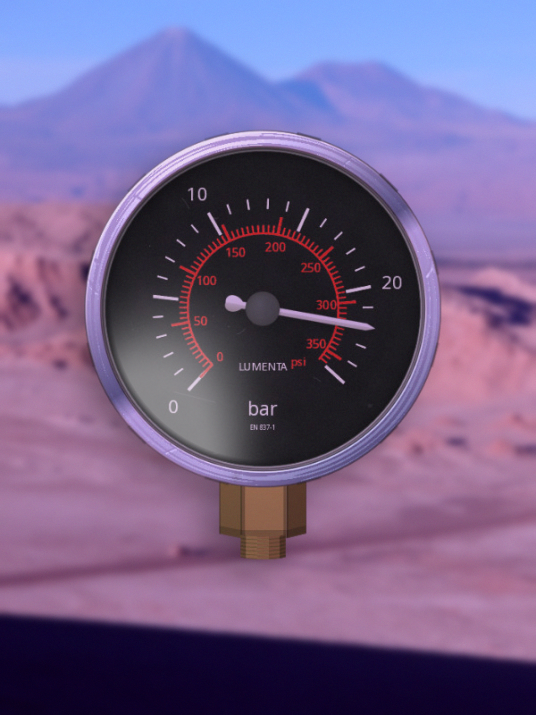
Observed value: 22
